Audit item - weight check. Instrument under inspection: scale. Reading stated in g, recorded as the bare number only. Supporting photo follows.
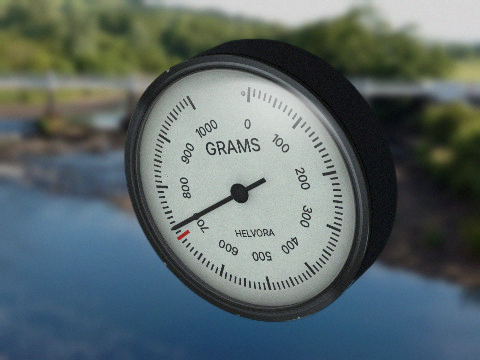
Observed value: 720
